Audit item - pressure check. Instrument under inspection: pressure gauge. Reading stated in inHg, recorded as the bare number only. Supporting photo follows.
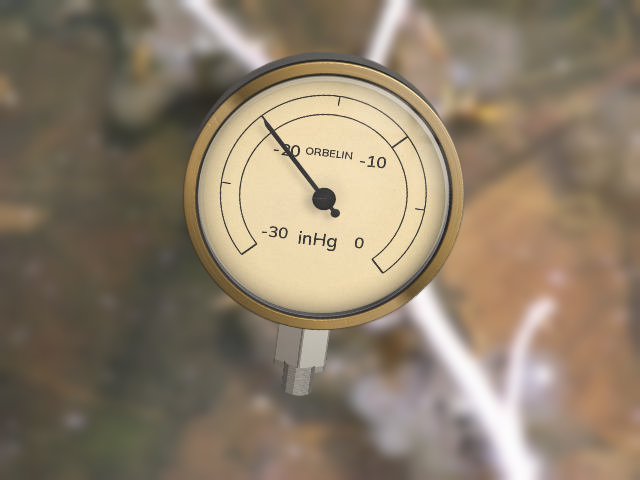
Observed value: -20
